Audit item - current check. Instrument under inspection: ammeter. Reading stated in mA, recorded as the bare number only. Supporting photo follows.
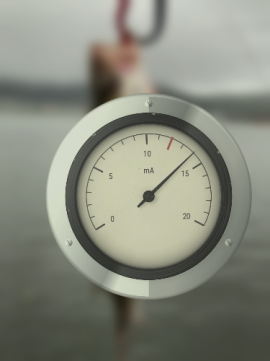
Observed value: 14
